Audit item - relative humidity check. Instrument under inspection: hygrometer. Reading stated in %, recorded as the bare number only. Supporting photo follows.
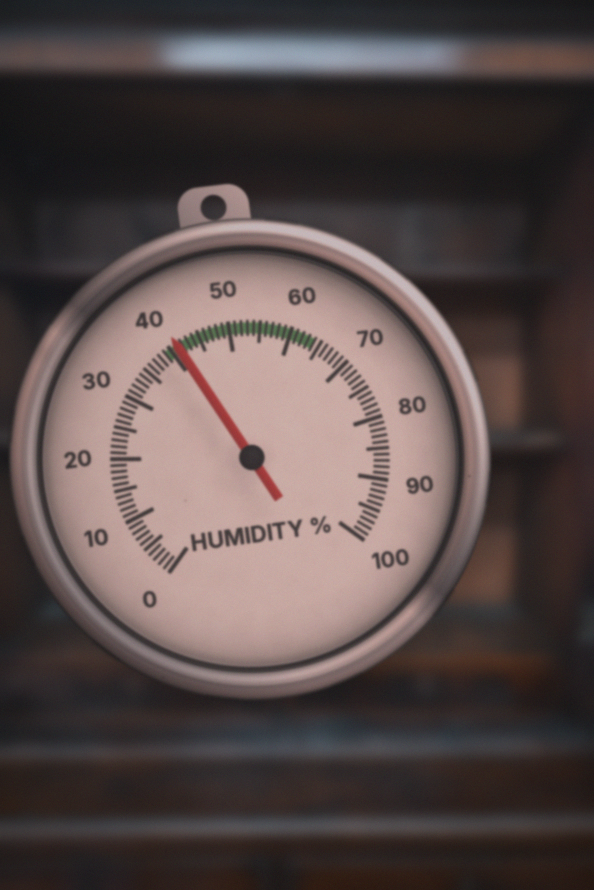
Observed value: 41
